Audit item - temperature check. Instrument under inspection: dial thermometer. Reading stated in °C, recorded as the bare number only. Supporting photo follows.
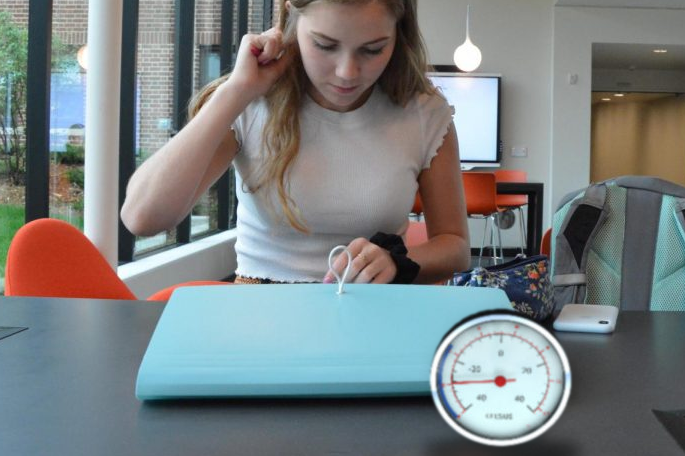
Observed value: -28
